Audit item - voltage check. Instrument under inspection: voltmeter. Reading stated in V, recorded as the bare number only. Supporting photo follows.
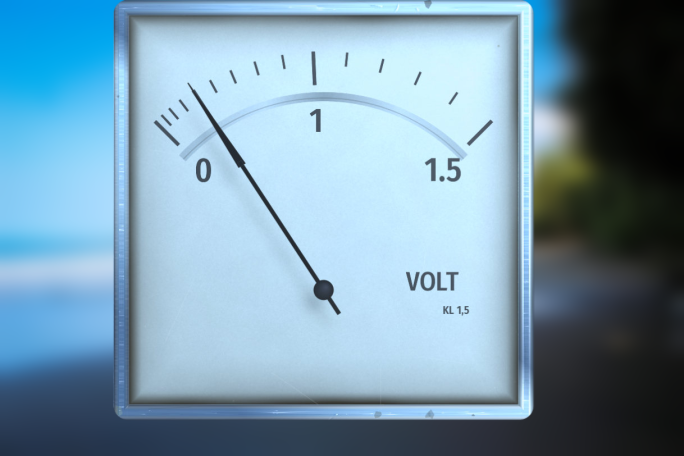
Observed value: 0.5
